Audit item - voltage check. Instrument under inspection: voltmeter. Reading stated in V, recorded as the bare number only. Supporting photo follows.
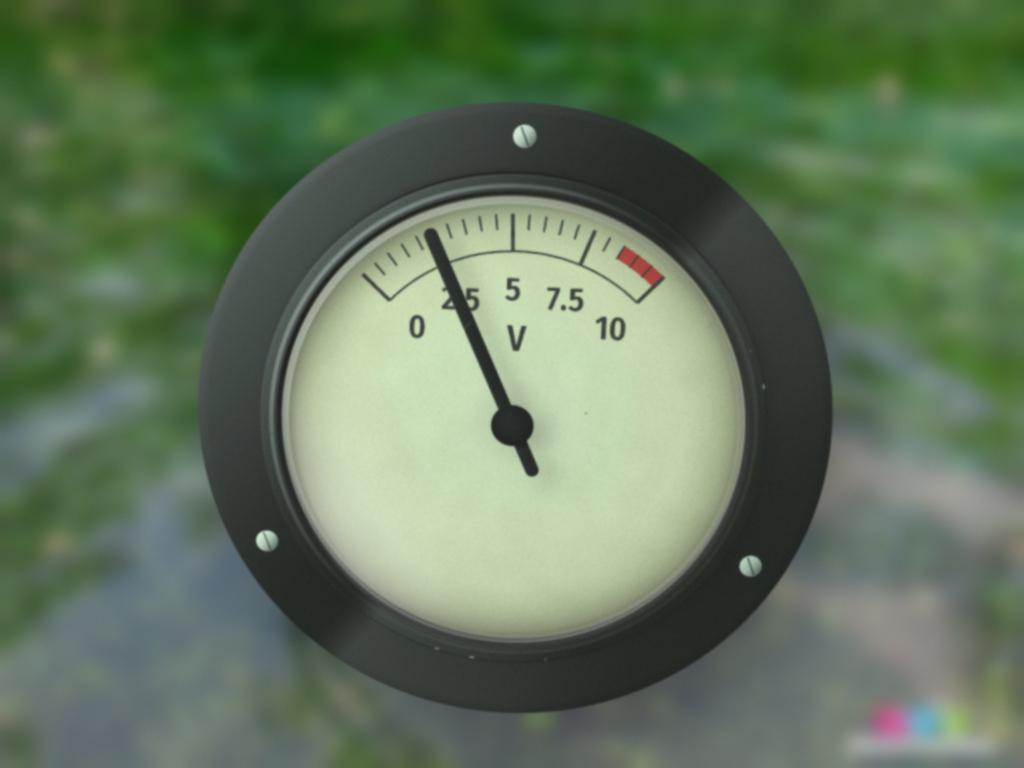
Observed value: 2.5
